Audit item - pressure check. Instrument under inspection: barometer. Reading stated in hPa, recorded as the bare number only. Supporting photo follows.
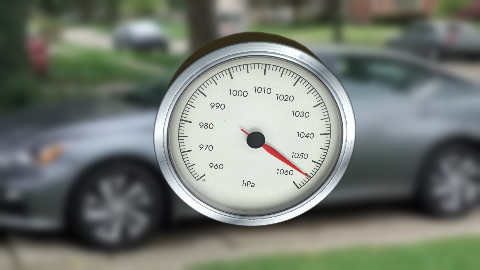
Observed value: 1055
